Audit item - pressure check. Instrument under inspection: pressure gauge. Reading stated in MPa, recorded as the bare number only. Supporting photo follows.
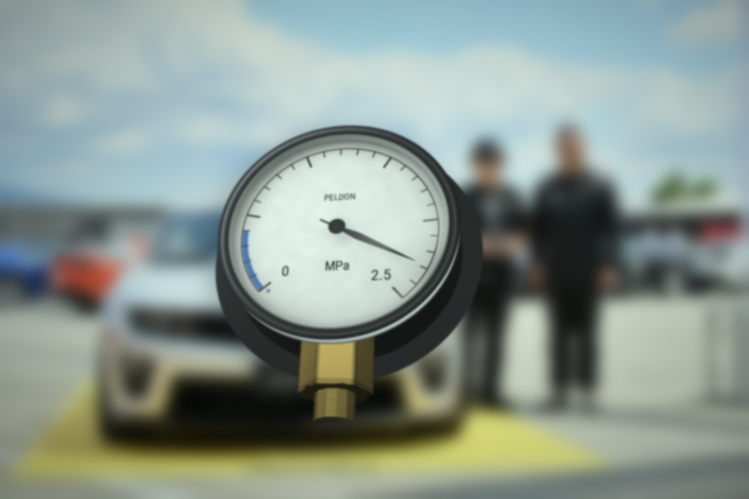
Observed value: 2.3
